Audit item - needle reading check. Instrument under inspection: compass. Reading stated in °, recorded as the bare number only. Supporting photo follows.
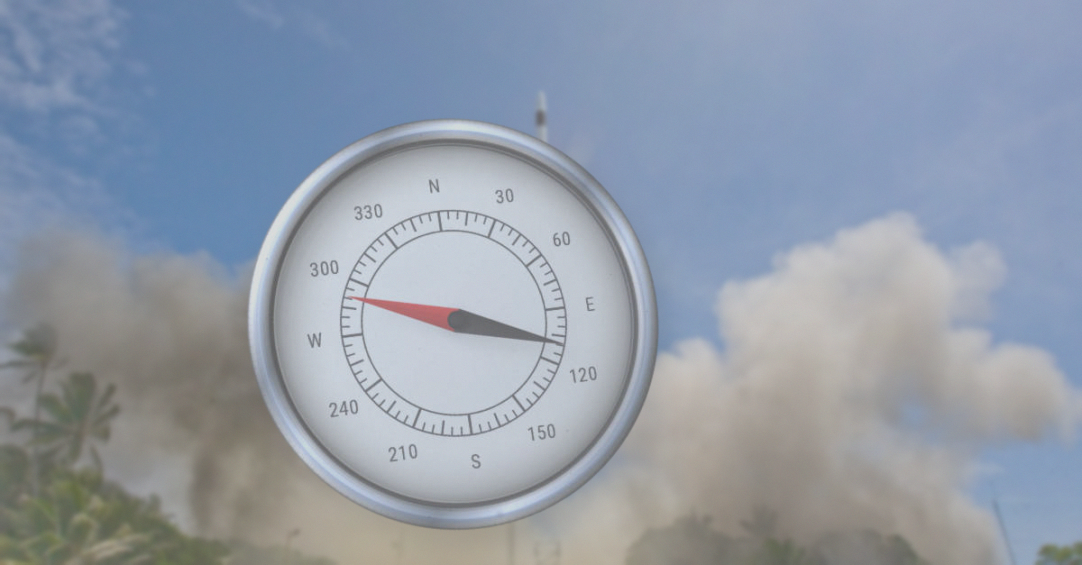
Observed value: 290
